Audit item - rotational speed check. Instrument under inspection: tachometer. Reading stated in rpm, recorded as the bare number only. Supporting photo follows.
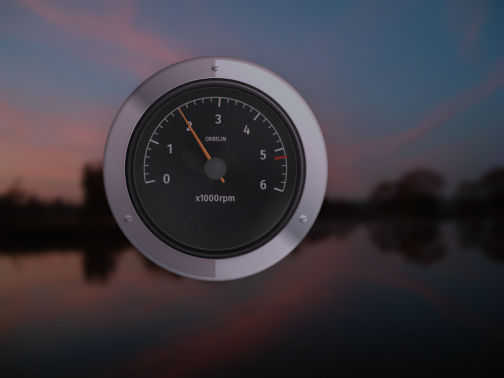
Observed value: 2000
